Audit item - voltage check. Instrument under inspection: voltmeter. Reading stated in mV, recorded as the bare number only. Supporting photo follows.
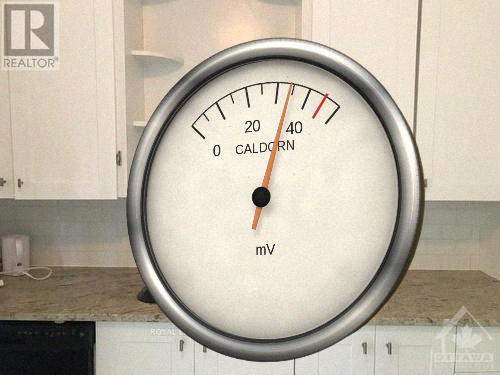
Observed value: 35
